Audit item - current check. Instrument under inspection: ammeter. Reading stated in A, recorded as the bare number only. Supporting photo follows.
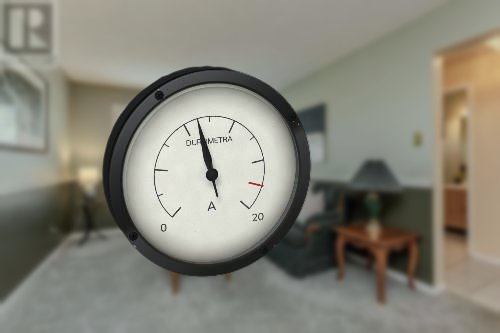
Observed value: 9
